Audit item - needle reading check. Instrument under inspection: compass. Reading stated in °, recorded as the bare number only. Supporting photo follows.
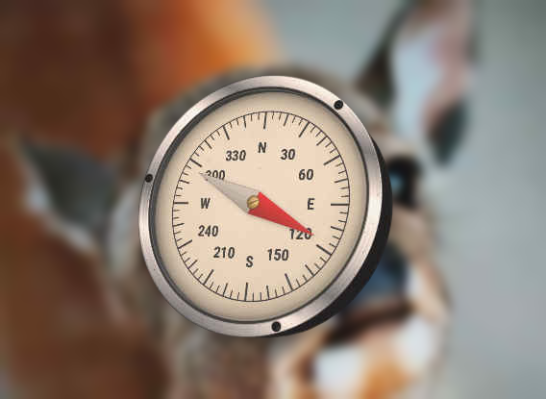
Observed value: 115
